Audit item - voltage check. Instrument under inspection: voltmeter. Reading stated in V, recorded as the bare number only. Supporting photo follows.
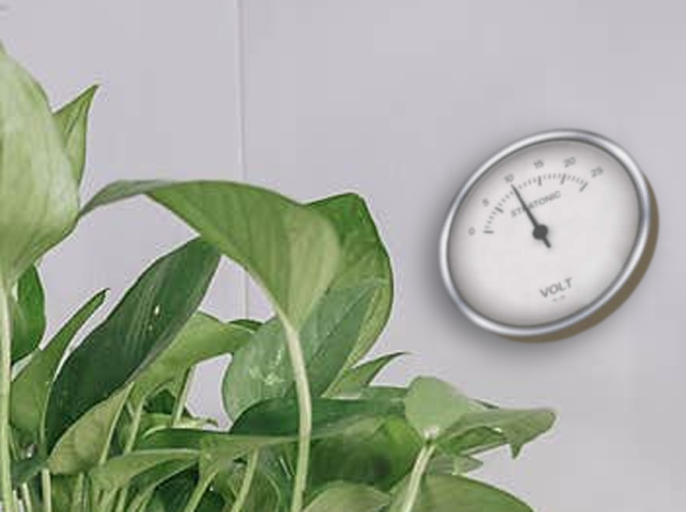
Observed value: 10
